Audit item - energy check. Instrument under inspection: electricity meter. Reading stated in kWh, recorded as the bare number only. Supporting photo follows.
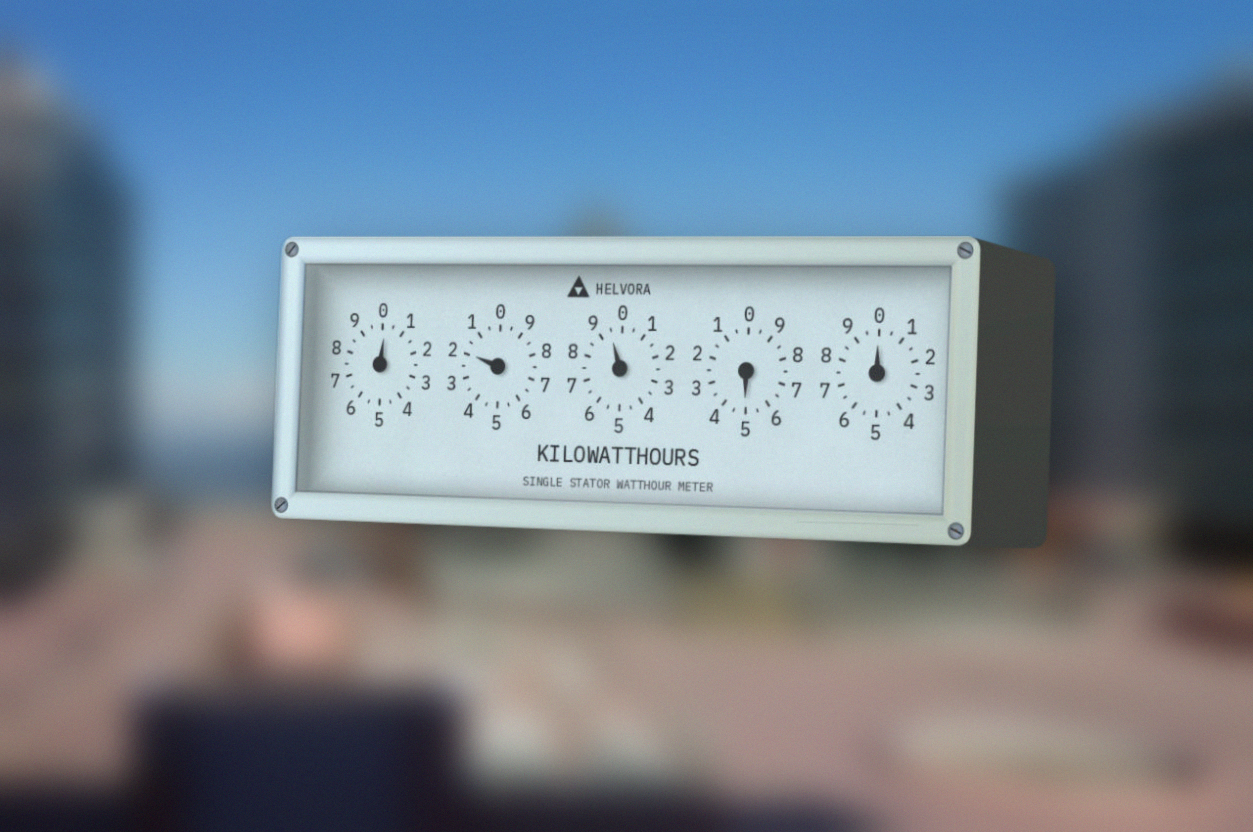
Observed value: 1950
